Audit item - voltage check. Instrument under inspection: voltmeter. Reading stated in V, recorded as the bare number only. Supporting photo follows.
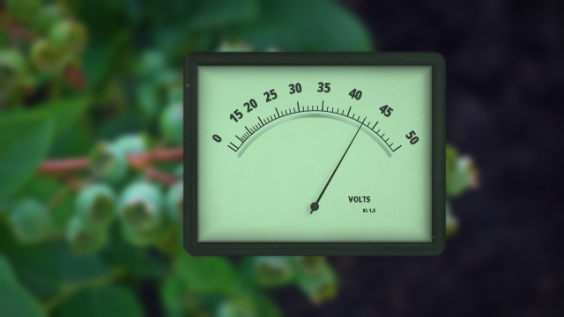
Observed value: 43
